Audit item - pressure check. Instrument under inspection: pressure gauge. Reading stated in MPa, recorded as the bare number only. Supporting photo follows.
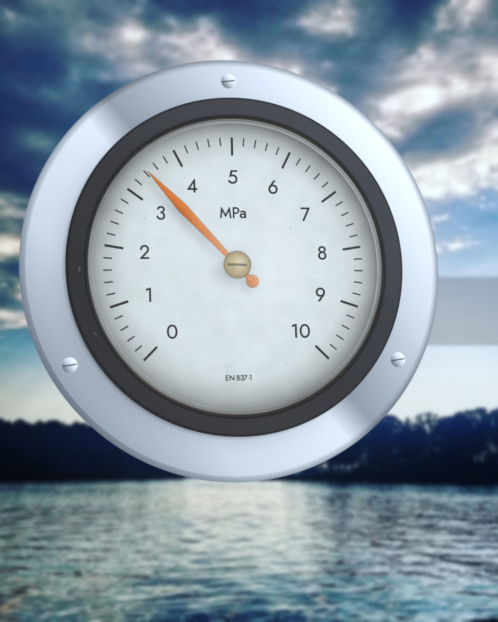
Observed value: 3.4
